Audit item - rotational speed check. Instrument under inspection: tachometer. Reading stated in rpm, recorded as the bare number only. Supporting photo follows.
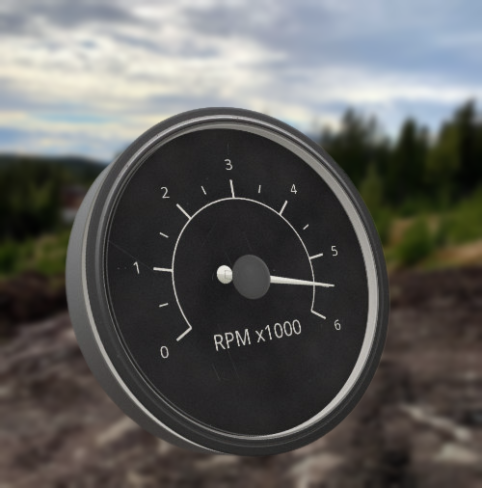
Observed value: 5500
